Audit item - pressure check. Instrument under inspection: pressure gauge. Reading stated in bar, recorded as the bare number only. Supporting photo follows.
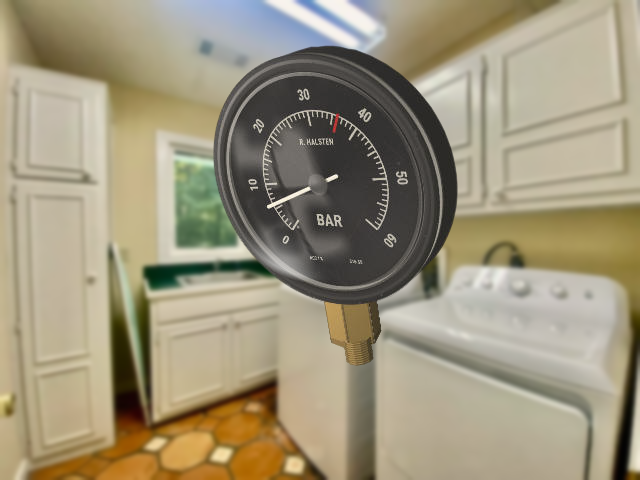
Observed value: 6
